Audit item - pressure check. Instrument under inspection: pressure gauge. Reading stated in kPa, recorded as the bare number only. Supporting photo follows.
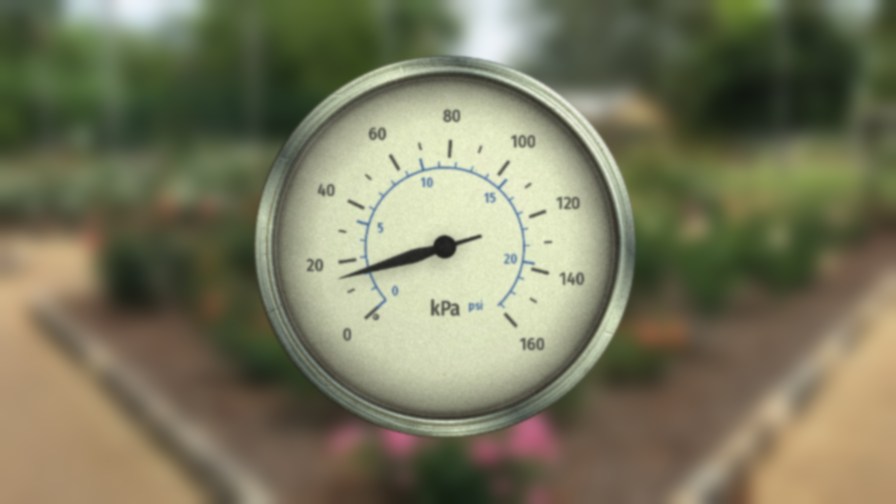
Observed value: 15
